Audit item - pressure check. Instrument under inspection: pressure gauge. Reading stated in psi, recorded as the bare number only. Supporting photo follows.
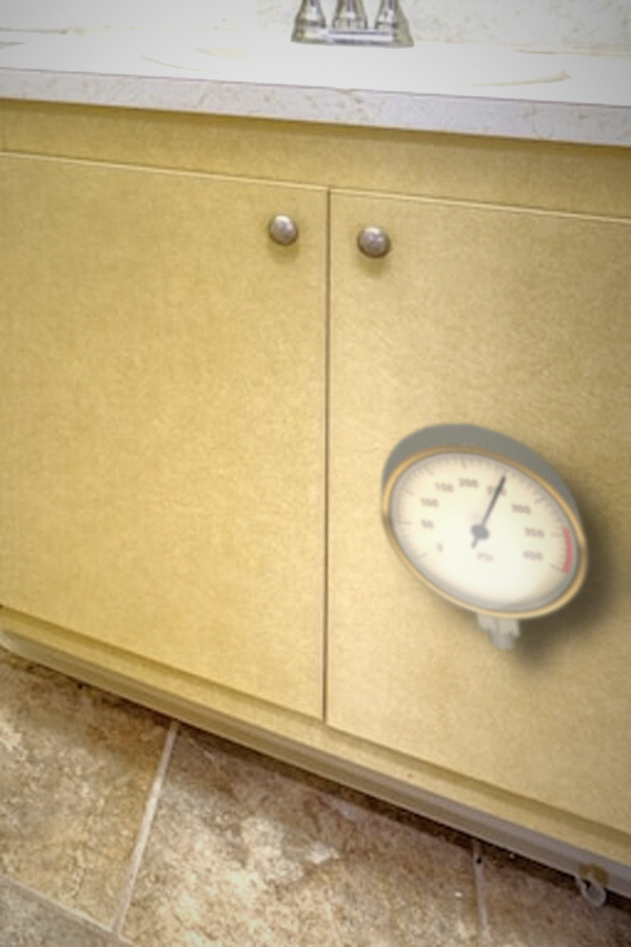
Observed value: 250
